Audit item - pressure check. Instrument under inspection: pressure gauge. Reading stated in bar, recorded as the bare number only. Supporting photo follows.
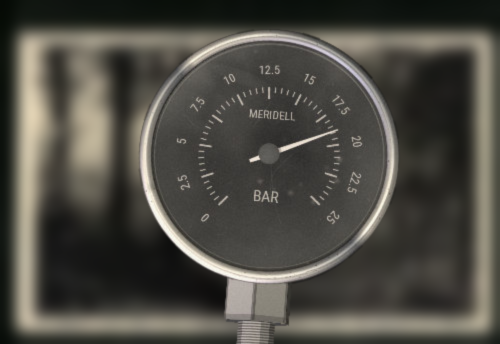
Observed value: 19
